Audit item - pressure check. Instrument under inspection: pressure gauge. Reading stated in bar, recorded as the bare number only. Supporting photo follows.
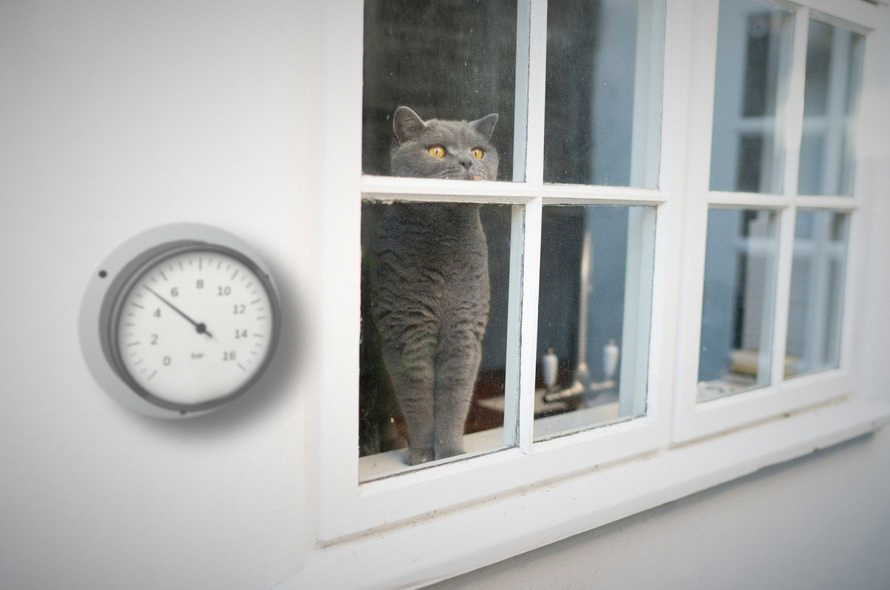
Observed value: 5
